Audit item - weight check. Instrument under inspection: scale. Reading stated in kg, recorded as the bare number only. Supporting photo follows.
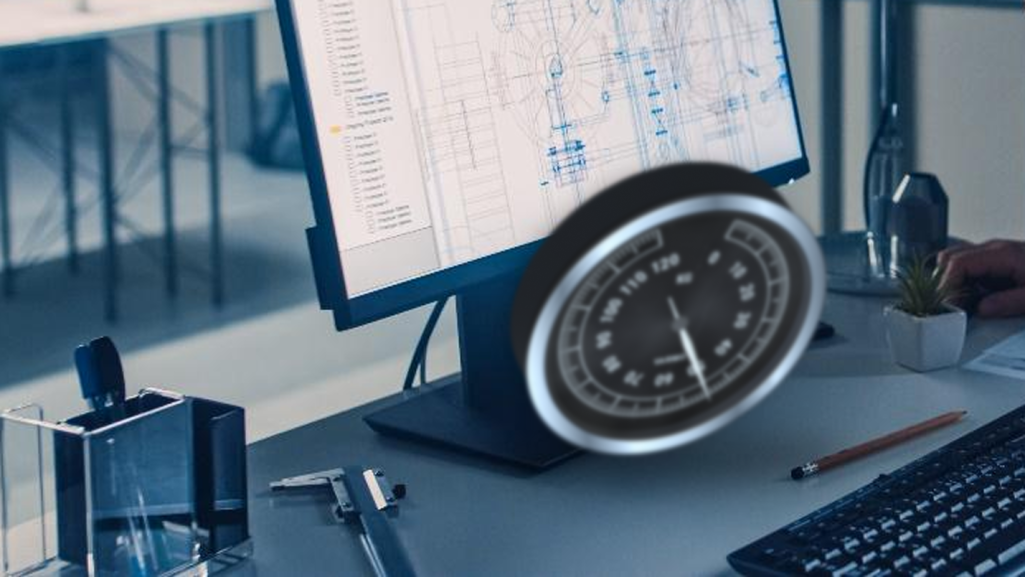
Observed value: 50
